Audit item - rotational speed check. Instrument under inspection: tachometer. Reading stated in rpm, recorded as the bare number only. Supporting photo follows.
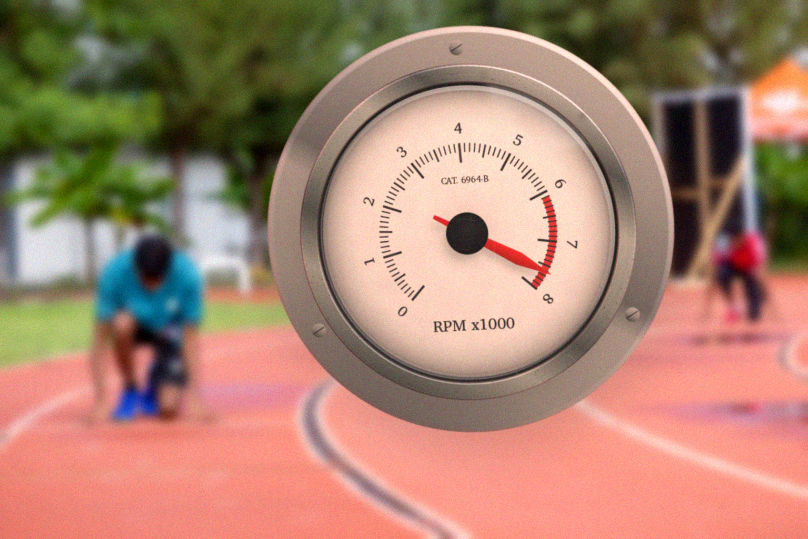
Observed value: 7600
